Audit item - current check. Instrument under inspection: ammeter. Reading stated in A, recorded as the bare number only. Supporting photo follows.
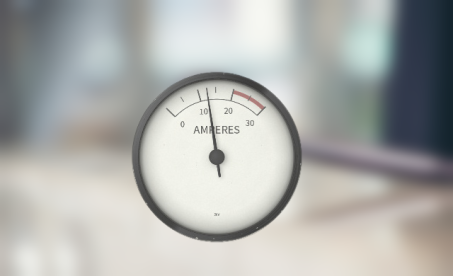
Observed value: 12.5
